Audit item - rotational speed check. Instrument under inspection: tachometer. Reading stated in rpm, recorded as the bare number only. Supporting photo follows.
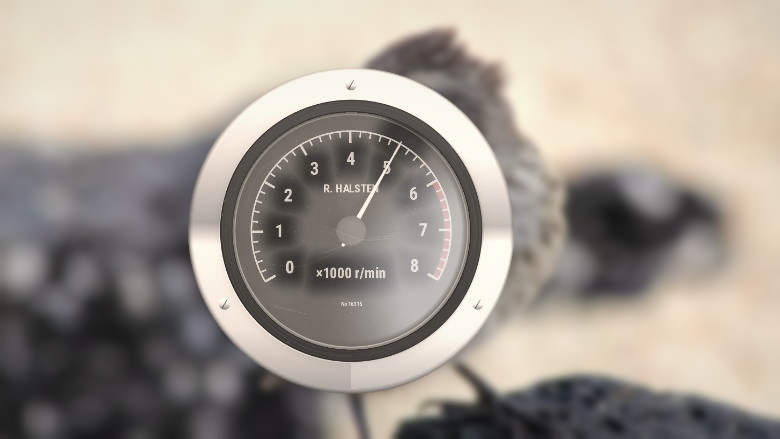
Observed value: 5000
